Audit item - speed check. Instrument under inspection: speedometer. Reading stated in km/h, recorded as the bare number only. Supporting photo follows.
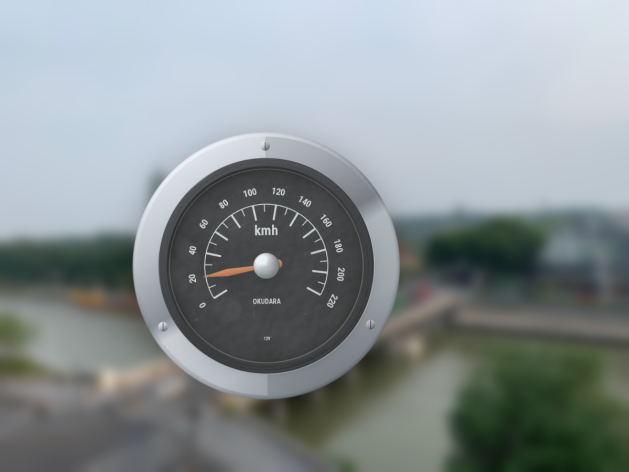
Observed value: 20
